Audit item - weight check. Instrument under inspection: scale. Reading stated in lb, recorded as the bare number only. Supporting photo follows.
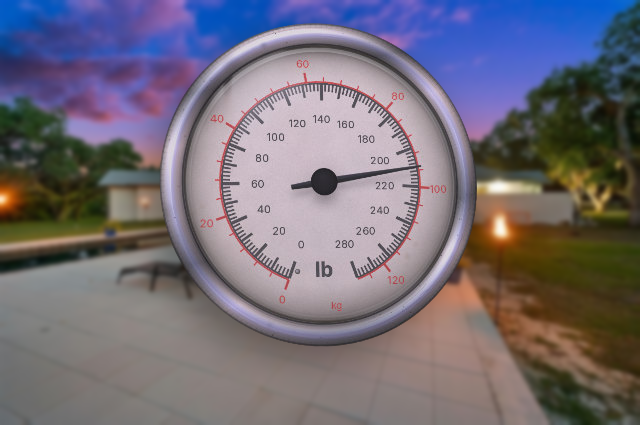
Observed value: 210
